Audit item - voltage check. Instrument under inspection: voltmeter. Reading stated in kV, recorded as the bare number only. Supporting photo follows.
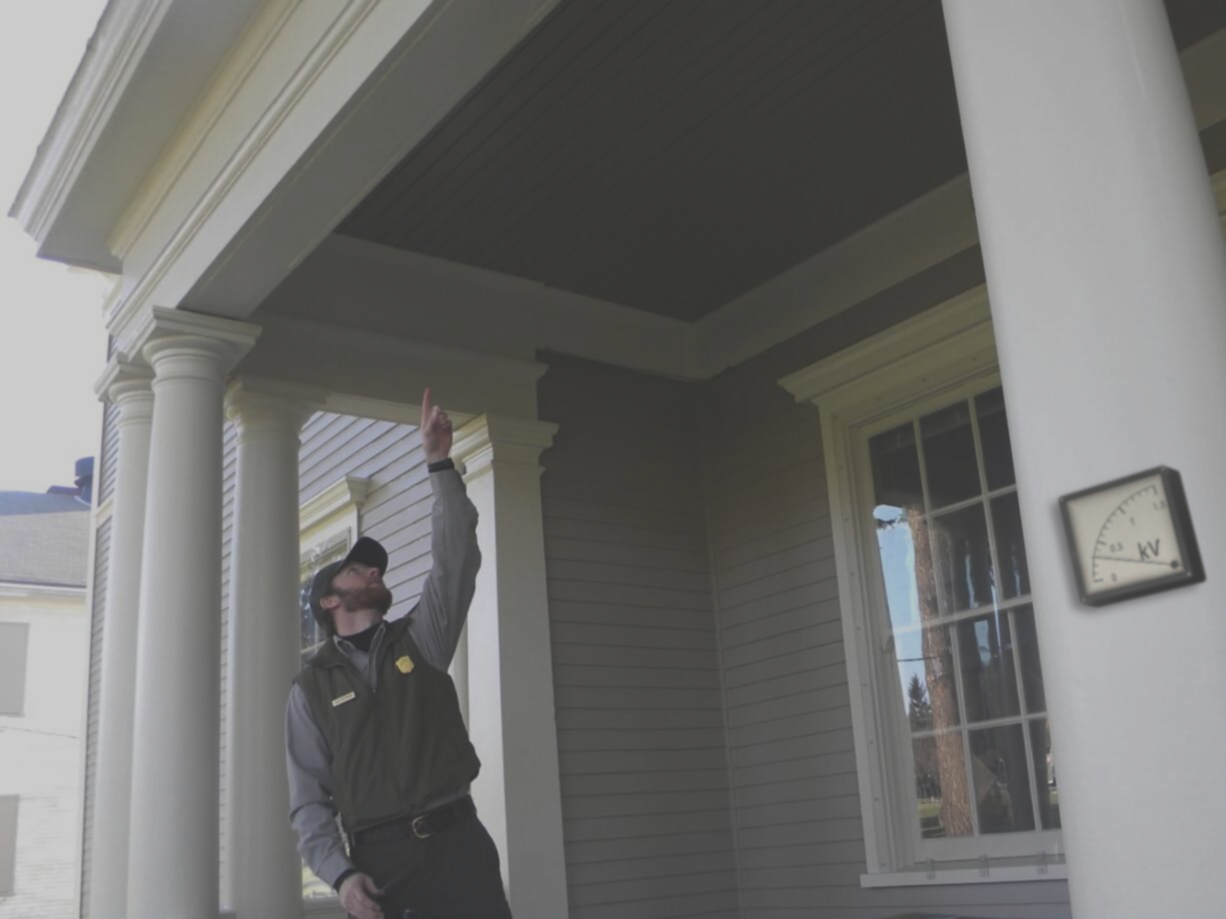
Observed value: 0.3
